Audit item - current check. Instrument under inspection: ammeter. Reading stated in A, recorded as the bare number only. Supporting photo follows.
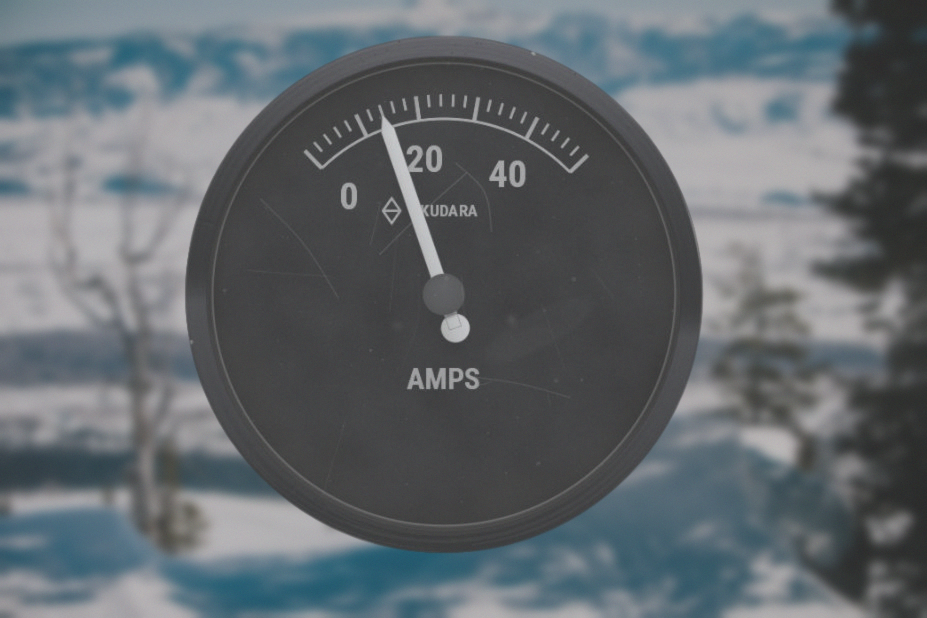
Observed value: 14
